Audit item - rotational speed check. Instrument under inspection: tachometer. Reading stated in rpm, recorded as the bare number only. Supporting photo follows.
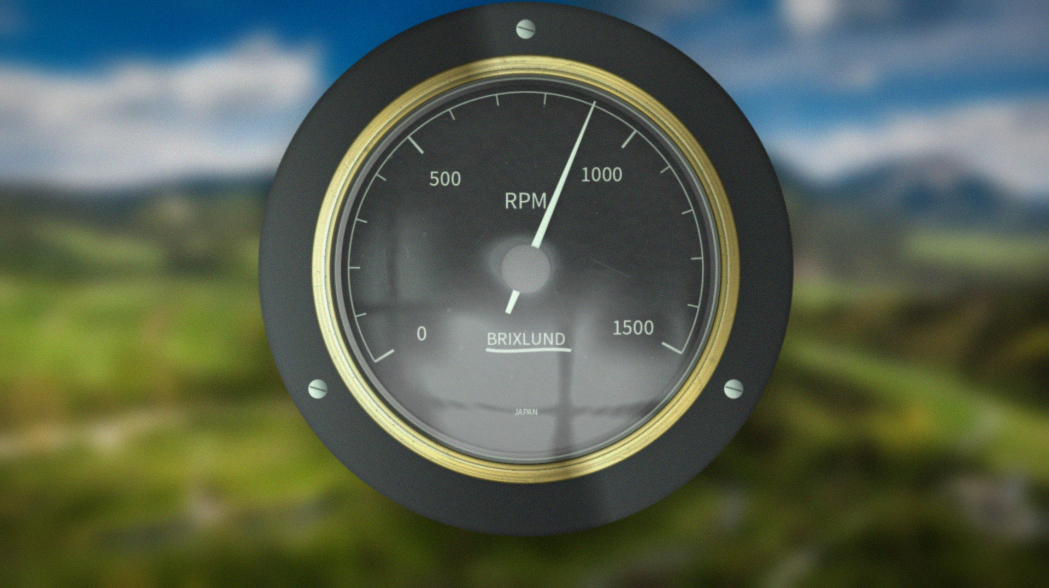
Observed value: 900
